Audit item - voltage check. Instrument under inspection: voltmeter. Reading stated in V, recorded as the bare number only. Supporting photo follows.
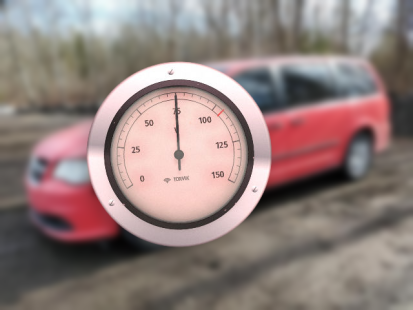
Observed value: 75
